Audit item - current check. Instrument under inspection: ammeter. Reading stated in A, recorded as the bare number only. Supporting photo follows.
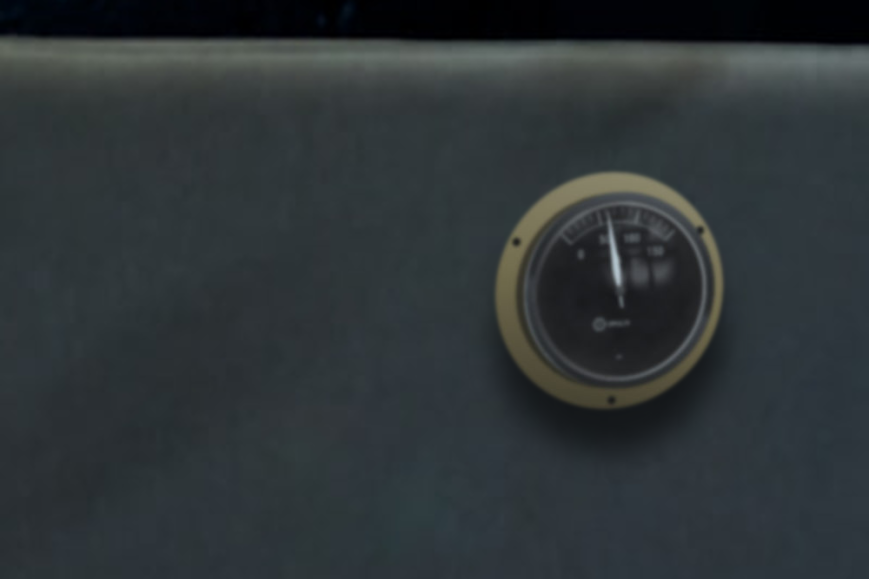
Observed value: 60
